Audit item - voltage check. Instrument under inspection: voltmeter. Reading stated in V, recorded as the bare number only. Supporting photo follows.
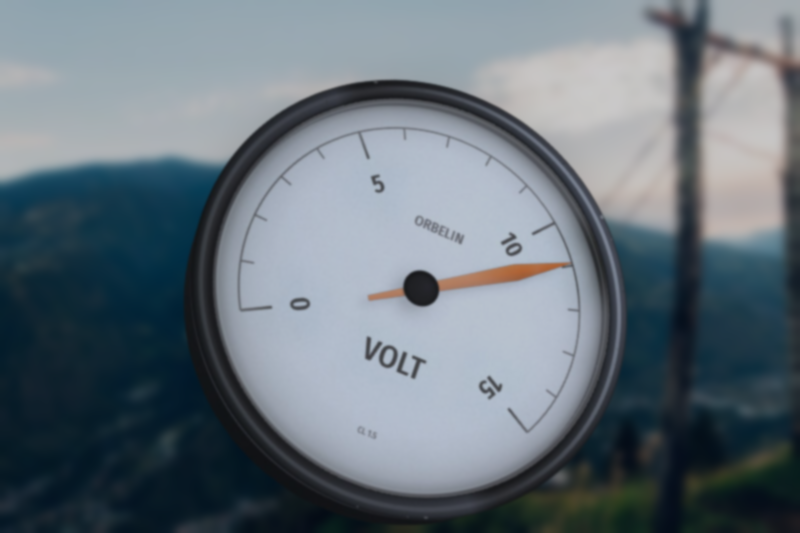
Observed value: 11
